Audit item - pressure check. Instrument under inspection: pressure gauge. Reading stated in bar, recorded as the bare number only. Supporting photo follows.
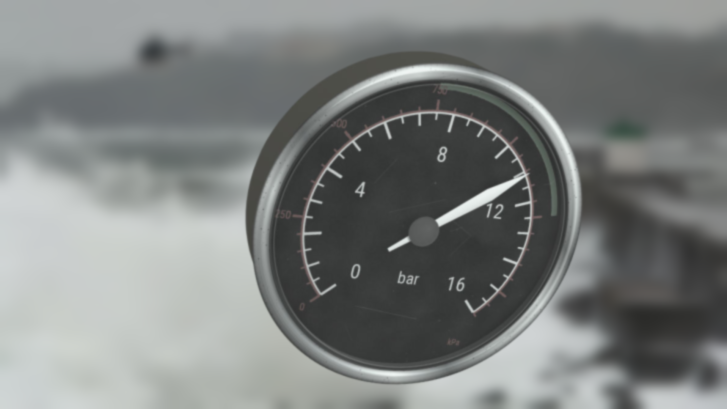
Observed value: 11
